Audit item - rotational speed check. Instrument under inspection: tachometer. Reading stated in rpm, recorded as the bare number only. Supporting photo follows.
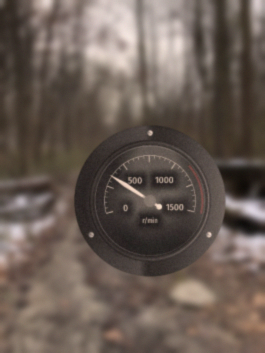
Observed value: 350
